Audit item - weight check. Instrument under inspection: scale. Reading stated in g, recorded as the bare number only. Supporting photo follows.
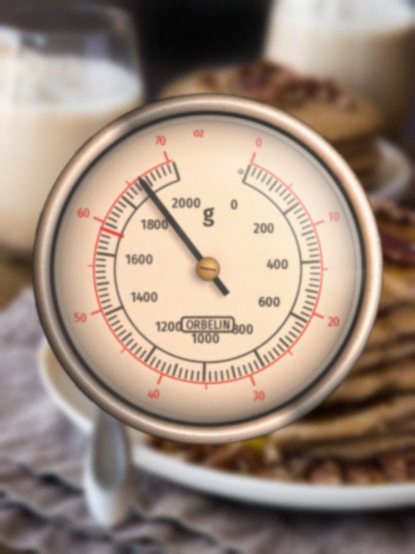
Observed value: 1880
